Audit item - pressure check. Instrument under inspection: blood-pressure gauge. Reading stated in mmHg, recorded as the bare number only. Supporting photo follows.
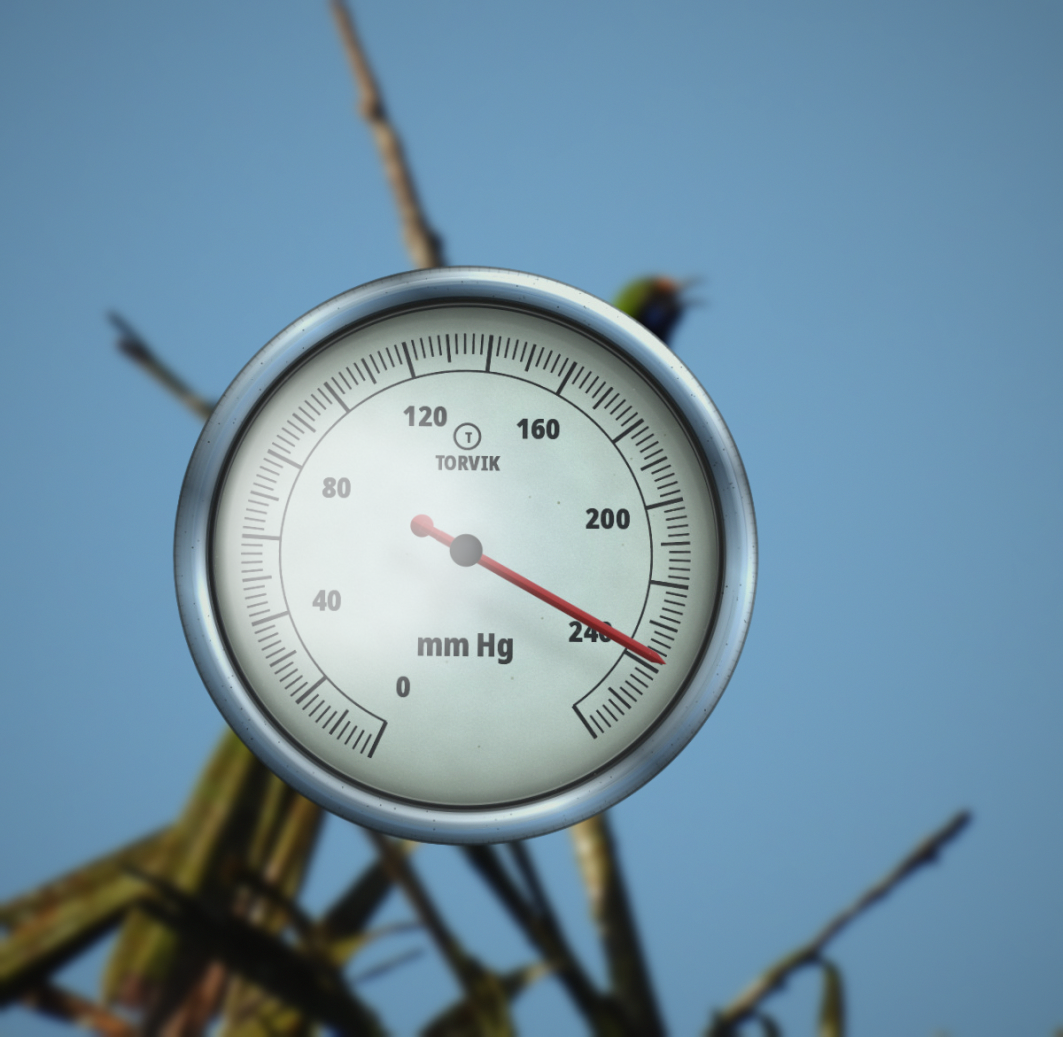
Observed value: 238
